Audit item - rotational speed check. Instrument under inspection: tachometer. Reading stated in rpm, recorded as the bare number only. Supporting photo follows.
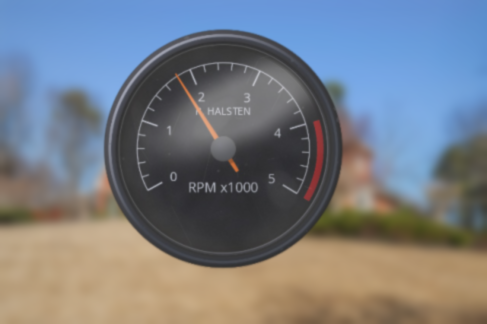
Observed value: 1800
